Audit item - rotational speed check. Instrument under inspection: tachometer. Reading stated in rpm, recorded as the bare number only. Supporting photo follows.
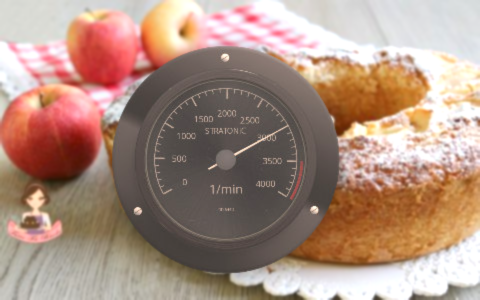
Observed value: 3000
